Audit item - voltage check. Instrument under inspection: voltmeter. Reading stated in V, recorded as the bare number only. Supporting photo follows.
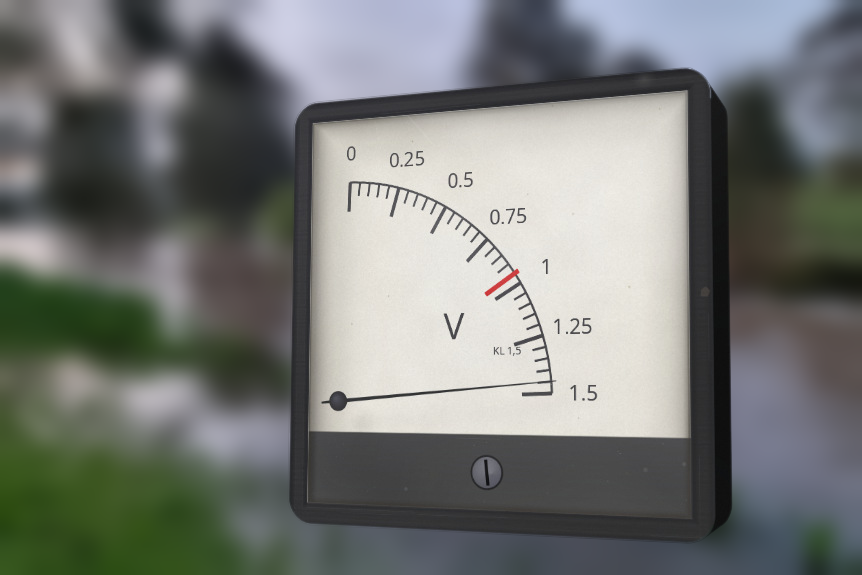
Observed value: 1.45
